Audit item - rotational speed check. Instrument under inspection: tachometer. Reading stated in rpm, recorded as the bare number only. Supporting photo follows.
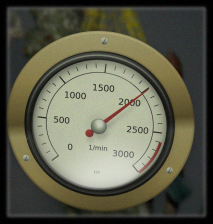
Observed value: 2000
